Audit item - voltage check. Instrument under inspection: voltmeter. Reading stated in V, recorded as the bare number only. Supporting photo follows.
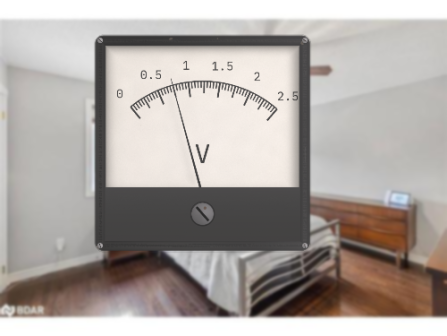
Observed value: 0.75
